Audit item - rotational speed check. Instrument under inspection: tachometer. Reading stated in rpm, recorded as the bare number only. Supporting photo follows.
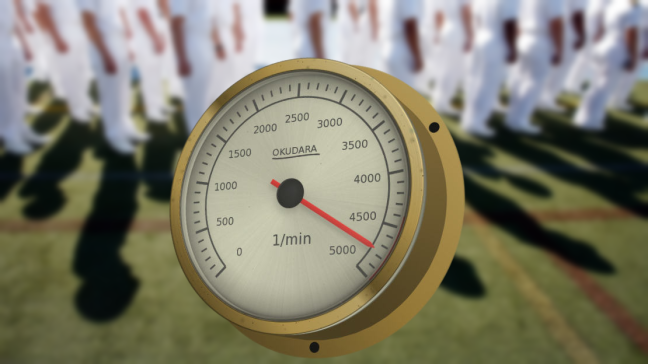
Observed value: 4750
